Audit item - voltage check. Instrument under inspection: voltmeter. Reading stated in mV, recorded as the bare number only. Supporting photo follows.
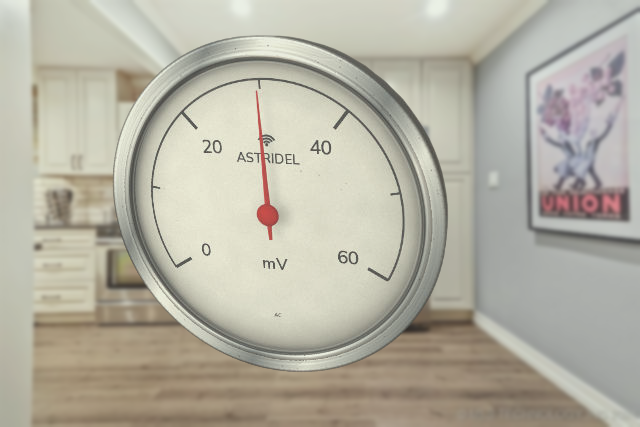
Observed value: 30
